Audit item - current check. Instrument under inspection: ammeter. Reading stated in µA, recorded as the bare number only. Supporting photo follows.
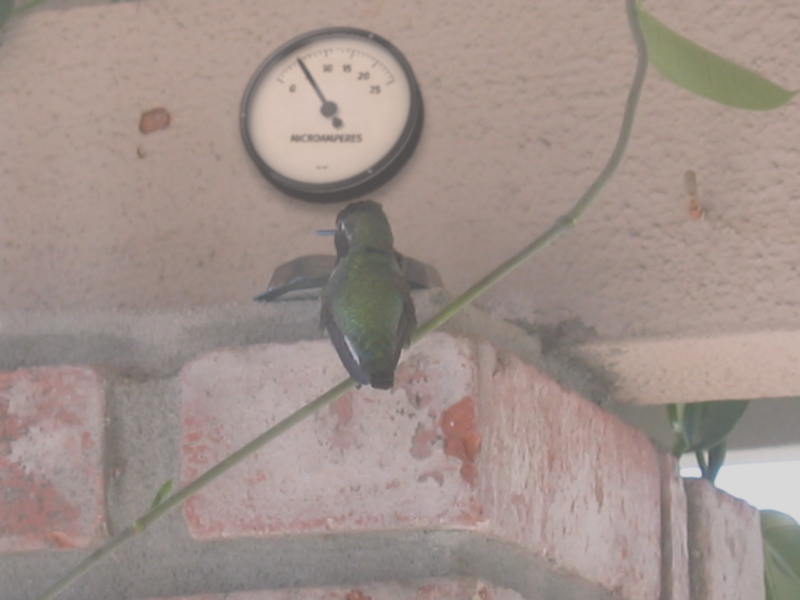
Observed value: 5
